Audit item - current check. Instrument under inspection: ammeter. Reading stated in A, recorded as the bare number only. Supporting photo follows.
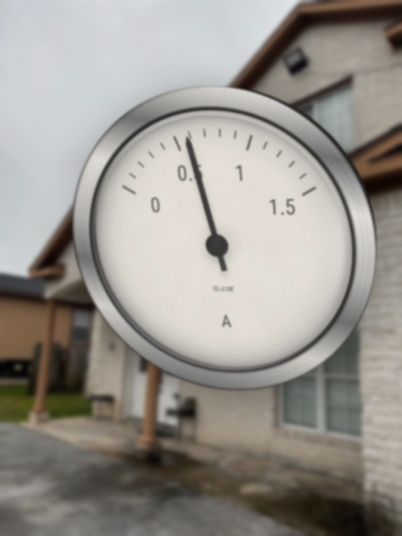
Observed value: 0.6
